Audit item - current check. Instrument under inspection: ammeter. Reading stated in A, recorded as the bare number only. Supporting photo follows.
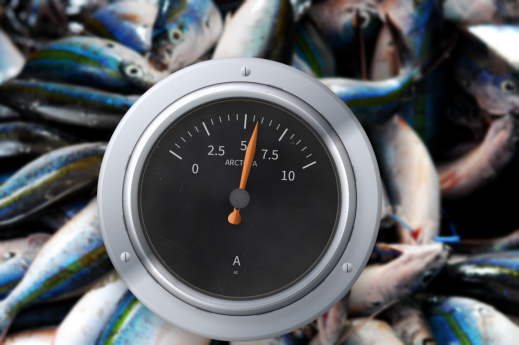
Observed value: 5.75
